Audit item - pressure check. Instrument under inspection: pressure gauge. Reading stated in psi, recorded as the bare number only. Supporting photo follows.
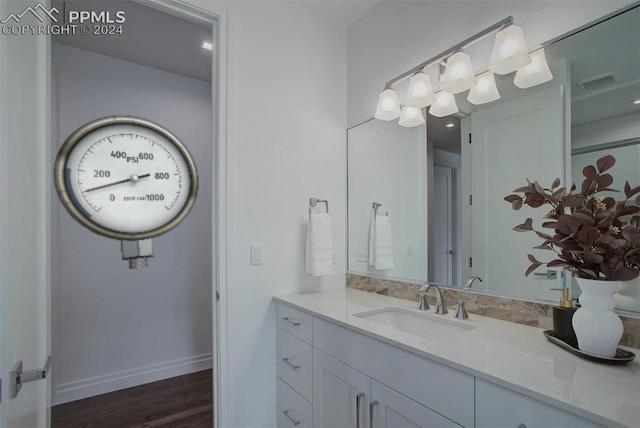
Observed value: 100
